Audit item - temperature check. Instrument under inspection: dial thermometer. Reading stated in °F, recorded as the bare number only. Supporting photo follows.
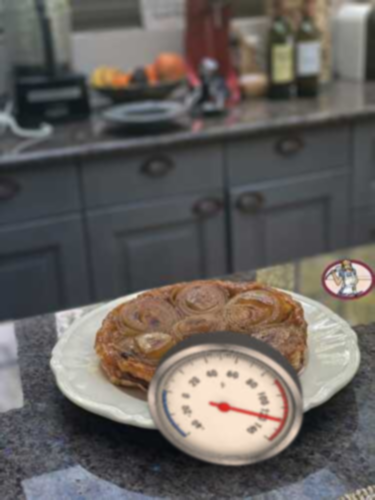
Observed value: 120
